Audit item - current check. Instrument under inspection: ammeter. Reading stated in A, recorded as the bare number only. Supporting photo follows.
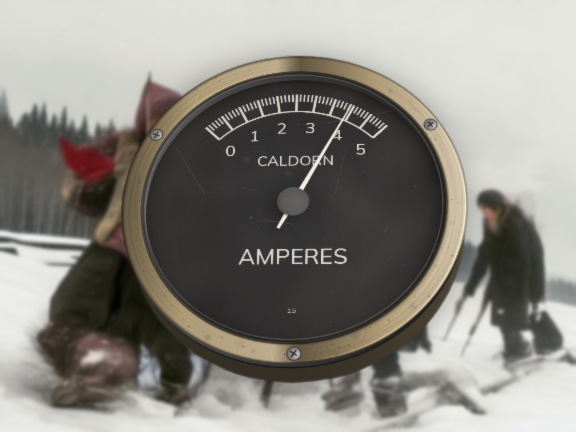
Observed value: 4
